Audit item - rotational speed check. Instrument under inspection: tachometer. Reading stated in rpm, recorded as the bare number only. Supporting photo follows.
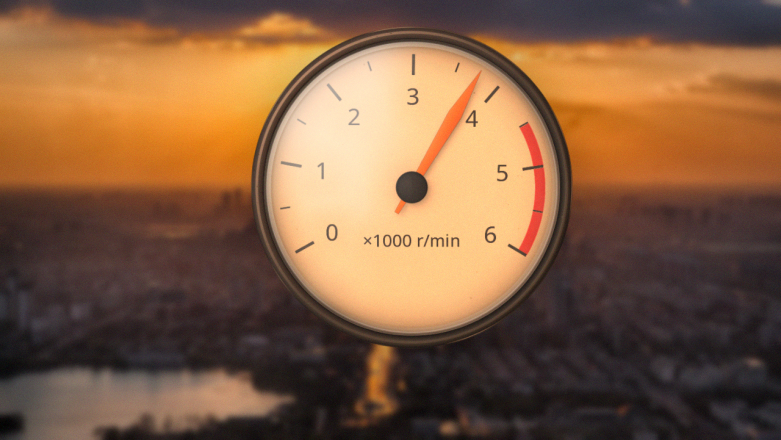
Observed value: 3750
